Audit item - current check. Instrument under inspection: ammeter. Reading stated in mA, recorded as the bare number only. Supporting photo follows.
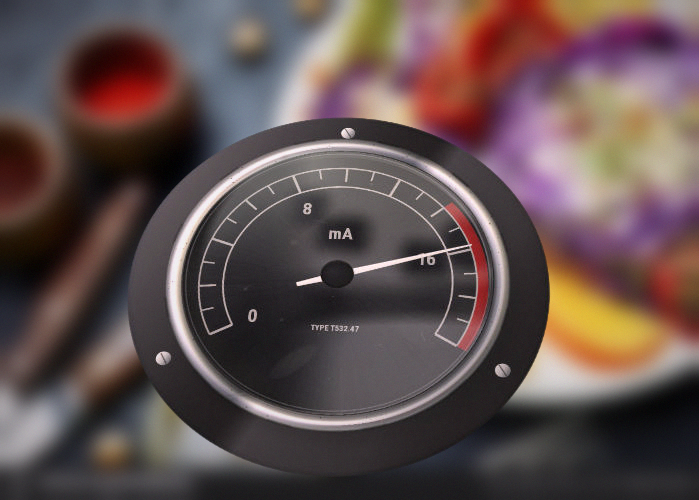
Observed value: 16
